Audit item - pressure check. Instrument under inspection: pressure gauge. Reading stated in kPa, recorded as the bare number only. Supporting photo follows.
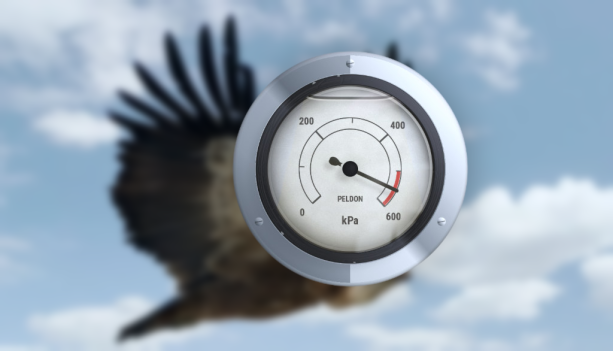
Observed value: 550
